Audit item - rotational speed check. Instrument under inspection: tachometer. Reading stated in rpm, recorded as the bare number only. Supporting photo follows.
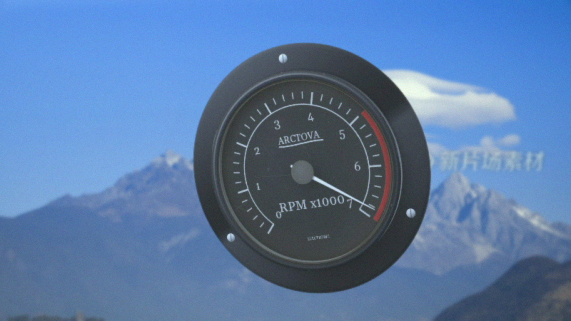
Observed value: 6800
